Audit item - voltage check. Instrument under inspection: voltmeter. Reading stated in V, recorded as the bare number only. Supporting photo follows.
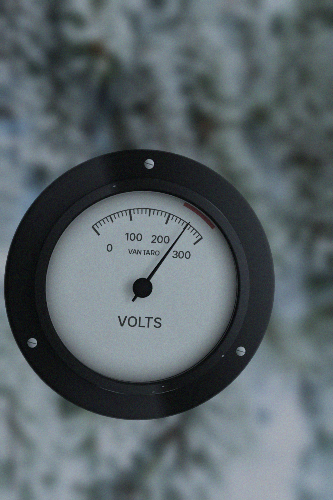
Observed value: 250
